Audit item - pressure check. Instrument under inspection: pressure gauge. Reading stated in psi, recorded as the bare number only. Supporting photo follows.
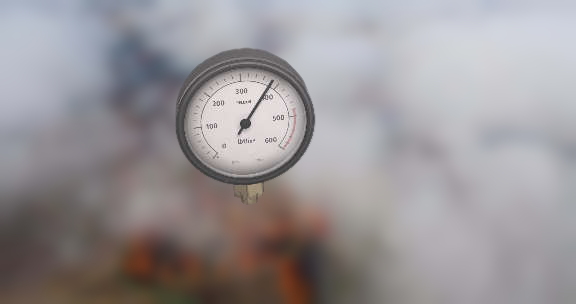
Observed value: 380
